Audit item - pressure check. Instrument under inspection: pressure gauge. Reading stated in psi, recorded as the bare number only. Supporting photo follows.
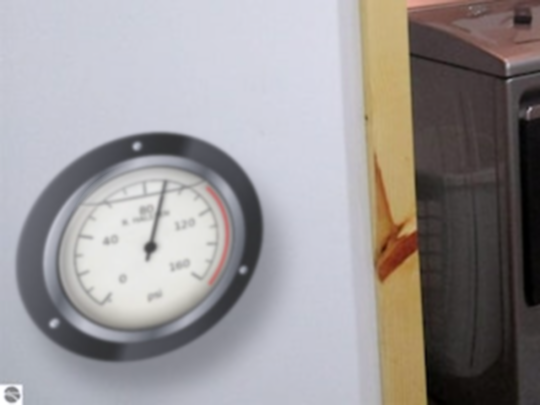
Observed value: 90
